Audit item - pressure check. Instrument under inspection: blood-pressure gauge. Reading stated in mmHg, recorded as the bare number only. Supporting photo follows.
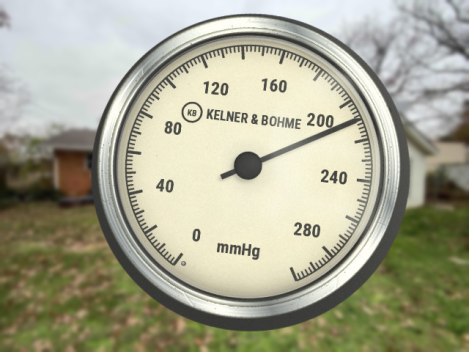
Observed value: 210
